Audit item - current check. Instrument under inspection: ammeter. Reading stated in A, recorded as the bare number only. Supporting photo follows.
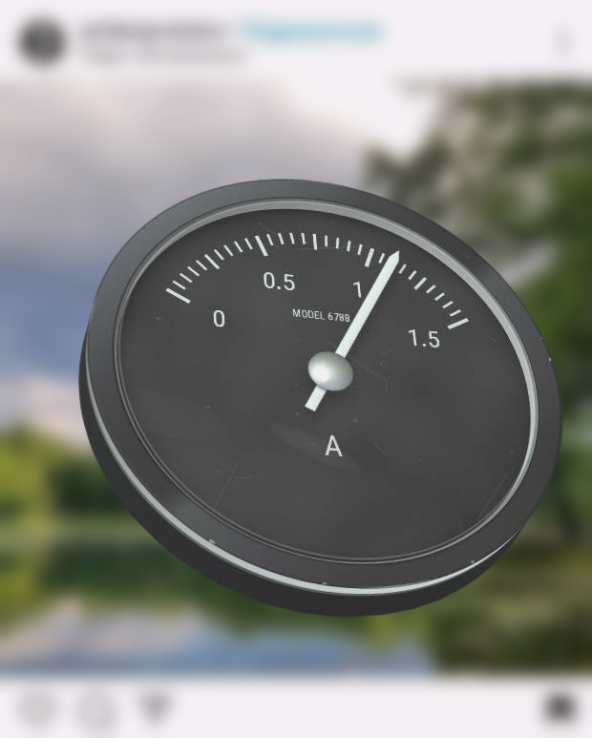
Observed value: 1.1
